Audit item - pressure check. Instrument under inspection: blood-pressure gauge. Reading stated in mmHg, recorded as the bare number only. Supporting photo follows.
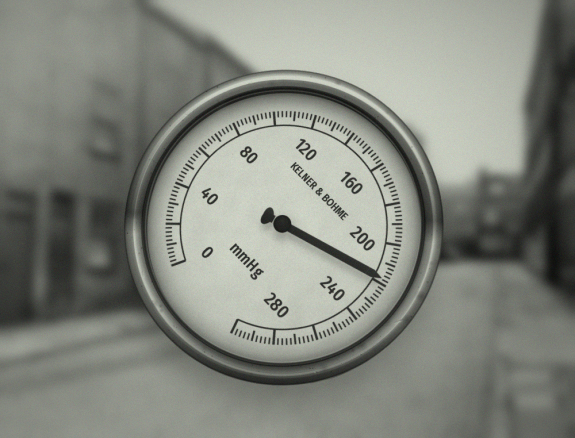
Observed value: 218
